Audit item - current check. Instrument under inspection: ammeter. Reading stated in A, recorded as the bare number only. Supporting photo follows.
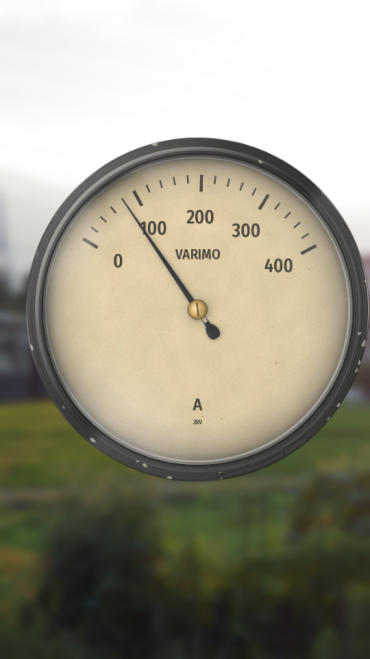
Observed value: 80
